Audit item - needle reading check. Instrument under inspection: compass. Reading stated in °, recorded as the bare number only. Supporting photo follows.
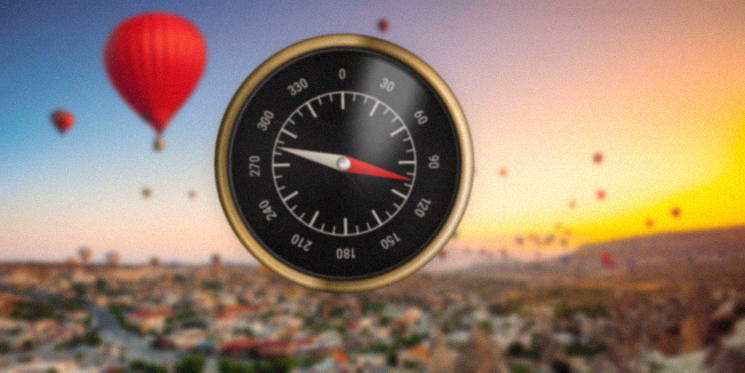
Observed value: 105
